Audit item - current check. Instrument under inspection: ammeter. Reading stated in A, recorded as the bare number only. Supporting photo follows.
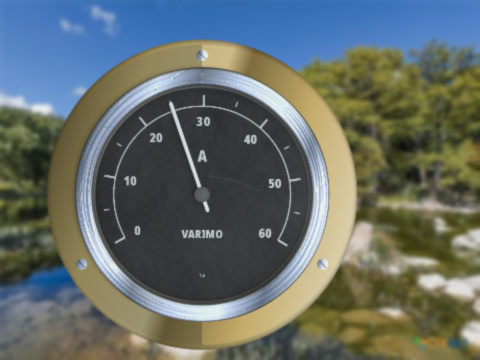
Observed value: 25
